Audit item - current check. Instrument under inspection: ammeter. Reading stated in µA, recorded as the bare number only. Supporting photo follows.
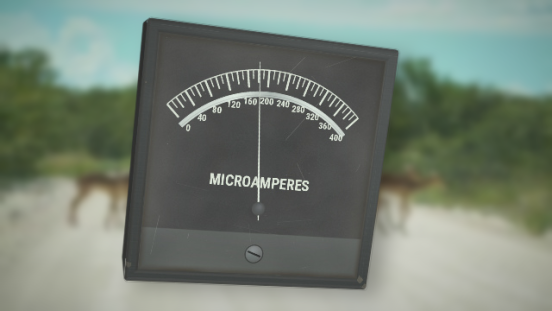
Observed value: 180
